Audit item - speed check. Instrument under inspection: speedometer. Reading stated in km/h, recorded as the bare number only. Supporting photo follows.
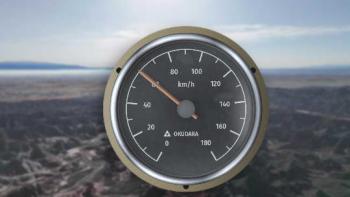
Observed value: 60
